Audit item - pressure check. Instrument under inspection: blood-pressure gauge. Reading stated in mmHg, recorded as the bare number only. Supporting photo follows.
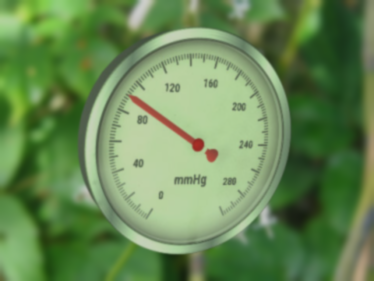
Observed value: 90
